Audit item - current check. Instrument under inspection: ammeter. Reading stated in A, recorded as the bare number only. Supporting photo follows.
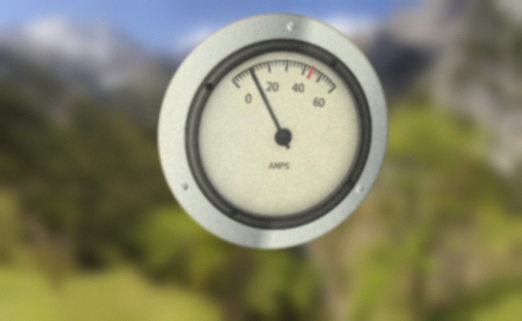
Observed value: 10
